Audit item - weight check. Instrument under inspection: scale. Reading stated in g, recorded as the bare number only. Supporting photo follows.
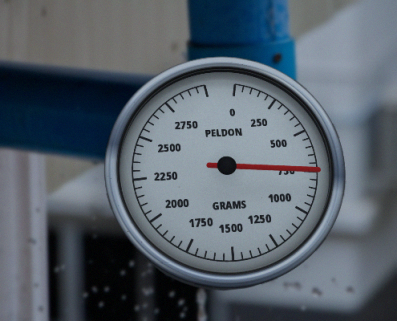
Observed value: 750
